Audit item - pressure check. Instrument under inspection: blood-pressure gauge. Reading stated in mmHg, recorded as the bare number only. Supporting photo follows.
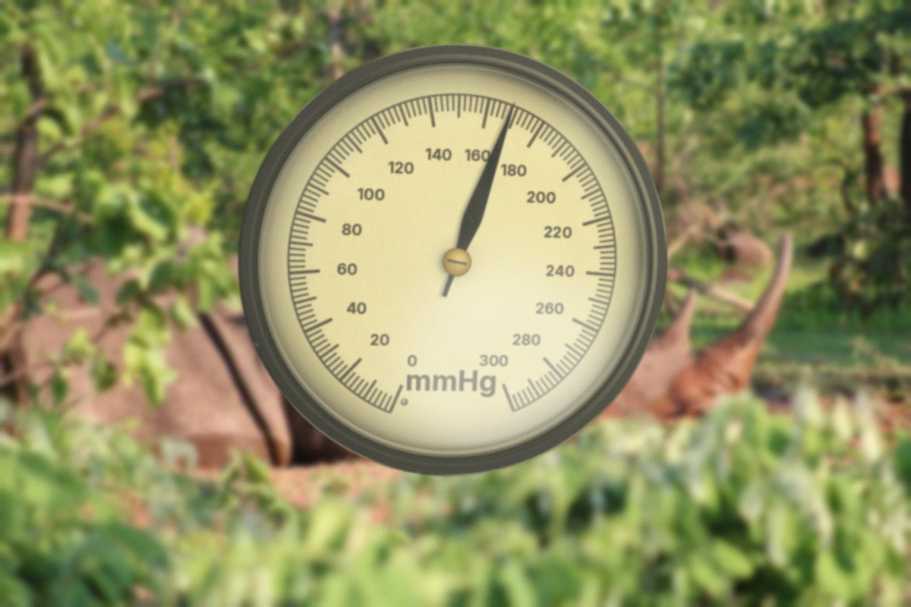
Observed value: 168
